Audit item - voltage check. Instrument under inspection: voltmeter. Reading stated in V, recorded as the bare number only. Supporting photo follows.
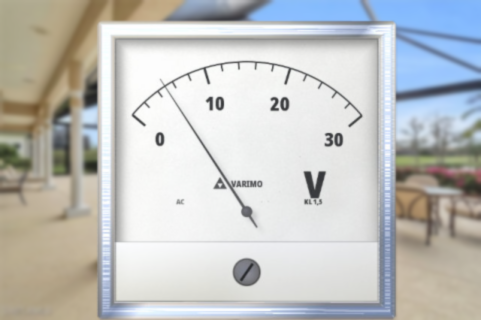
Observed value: 5
